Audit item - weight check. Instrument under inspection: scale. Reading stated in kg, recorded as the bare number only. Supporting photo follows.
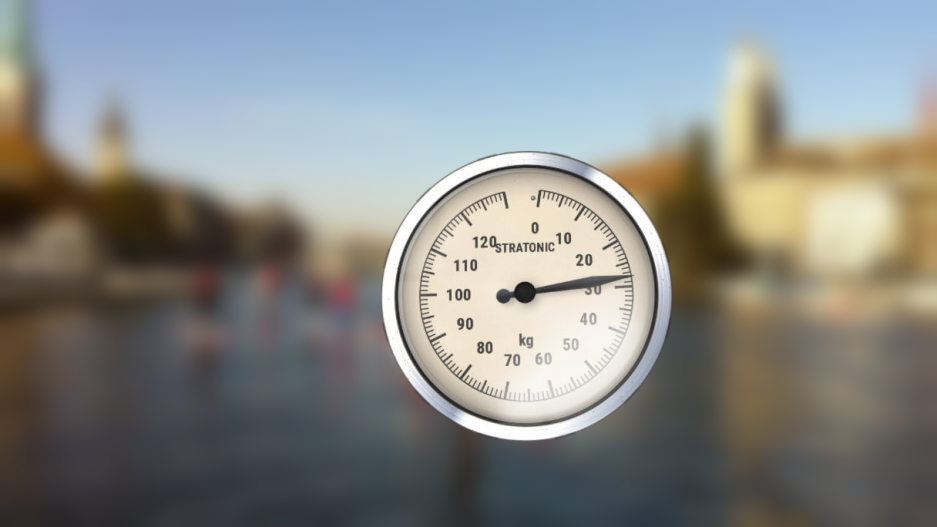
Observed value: 28
